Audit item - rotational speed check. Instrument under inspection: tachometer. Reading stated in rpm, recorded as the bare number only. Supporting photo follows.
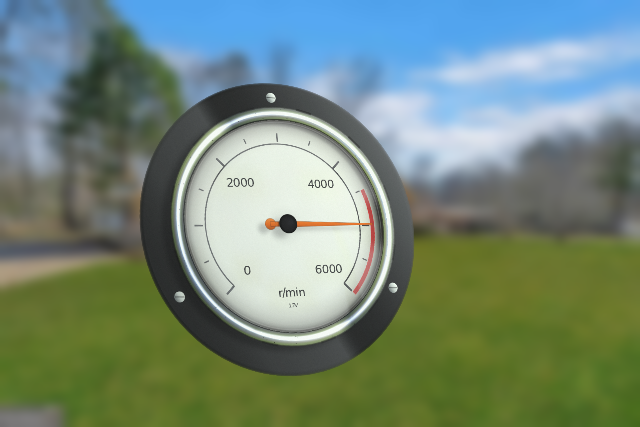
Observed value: 5000
